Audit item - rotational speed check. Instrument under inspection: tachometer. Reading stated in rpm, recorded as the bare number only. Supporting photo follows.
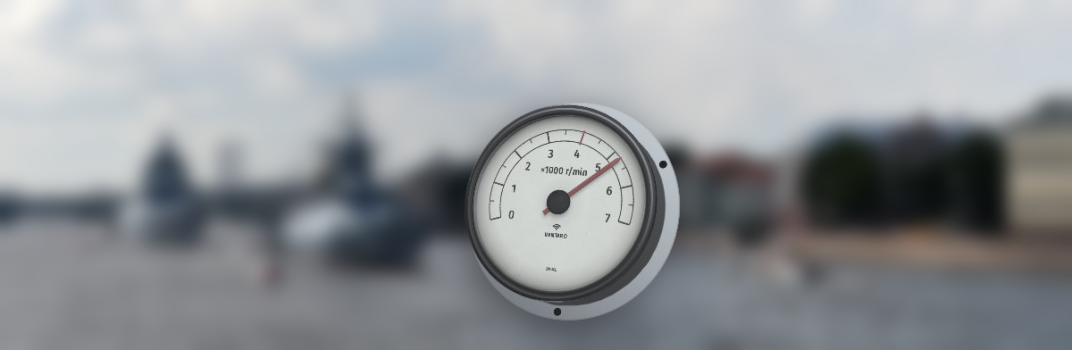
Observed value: 5250
